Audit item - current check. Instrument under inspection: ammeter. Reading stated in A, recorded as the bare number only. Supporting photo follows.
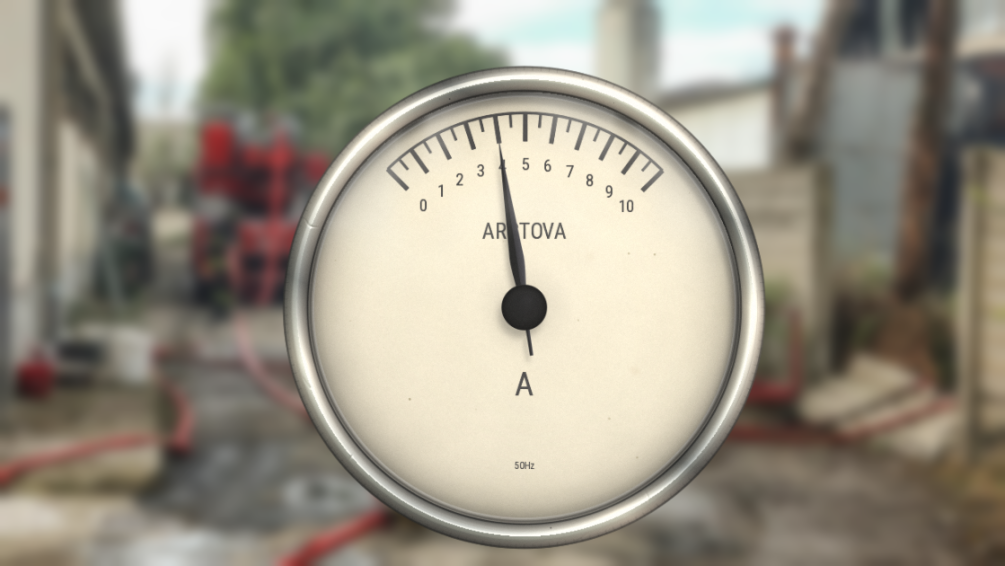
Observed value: 4
